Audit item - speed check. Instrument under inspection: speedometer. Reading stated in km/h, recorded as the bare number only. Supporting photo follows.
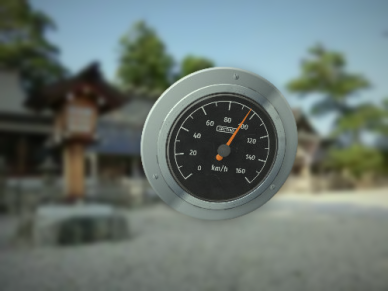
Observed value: 95
